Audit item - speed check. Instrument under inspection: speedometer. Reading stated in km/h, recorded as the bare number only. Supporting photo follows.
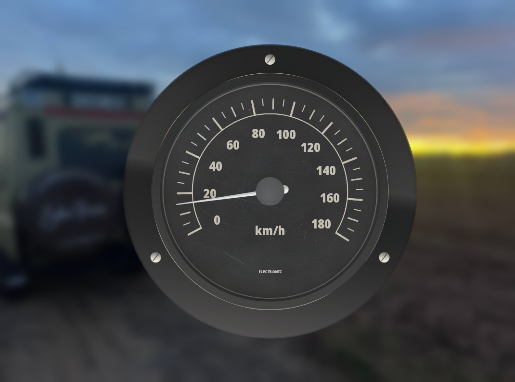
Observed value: 15
